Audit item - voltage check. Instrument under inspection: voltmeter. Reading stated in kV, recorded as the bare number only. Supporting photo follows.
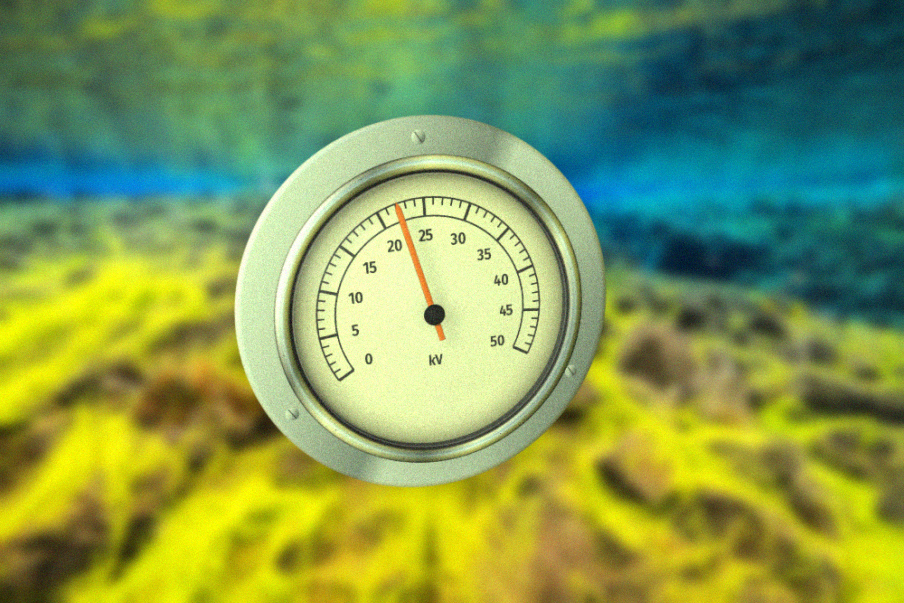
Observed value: 22
